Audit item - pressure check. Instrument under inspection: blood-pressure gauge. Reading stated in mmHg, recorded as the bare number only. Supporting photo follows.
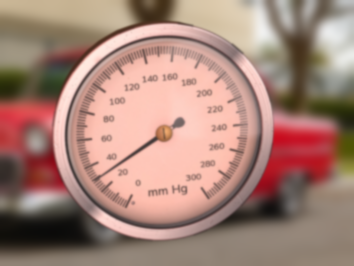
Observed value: 30
